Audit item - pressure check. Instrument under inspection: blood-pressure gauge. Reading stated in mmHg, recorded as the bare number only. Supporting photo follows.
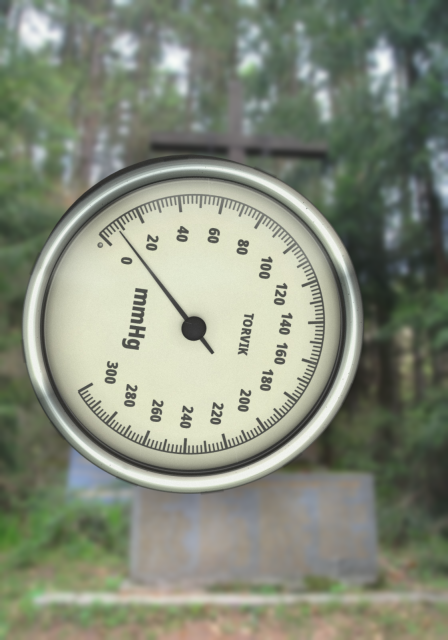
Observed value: 8
